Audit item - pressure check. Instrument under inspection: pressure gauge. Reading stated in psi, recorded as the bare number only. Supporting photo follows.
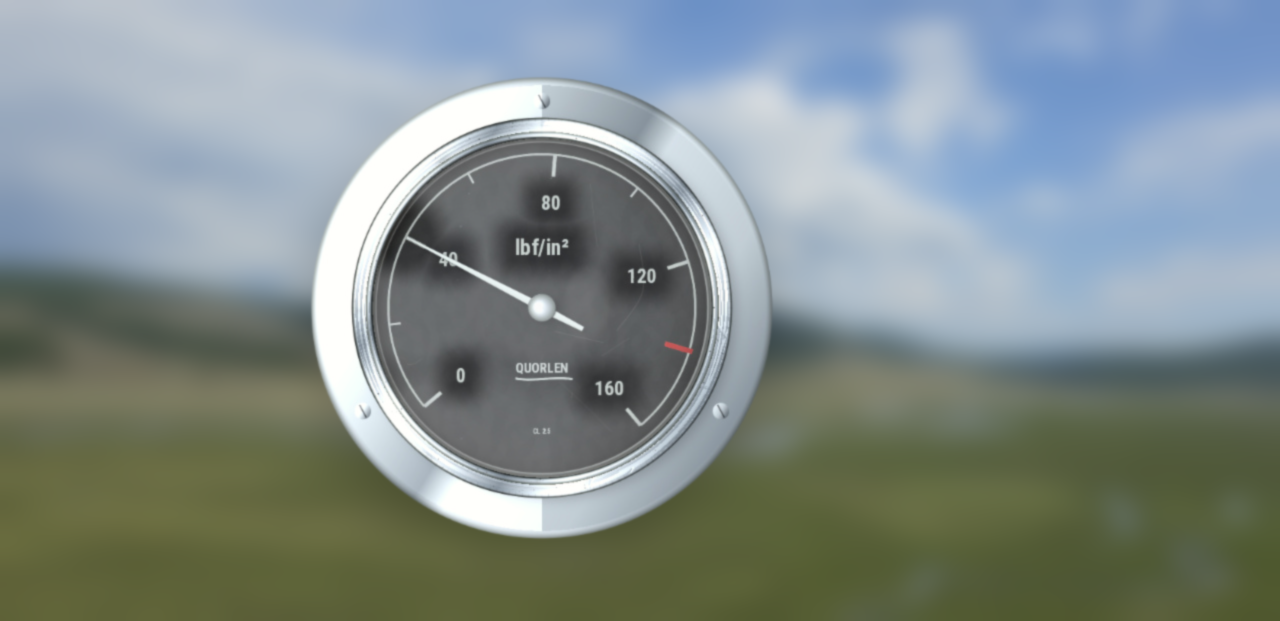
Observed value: 40
